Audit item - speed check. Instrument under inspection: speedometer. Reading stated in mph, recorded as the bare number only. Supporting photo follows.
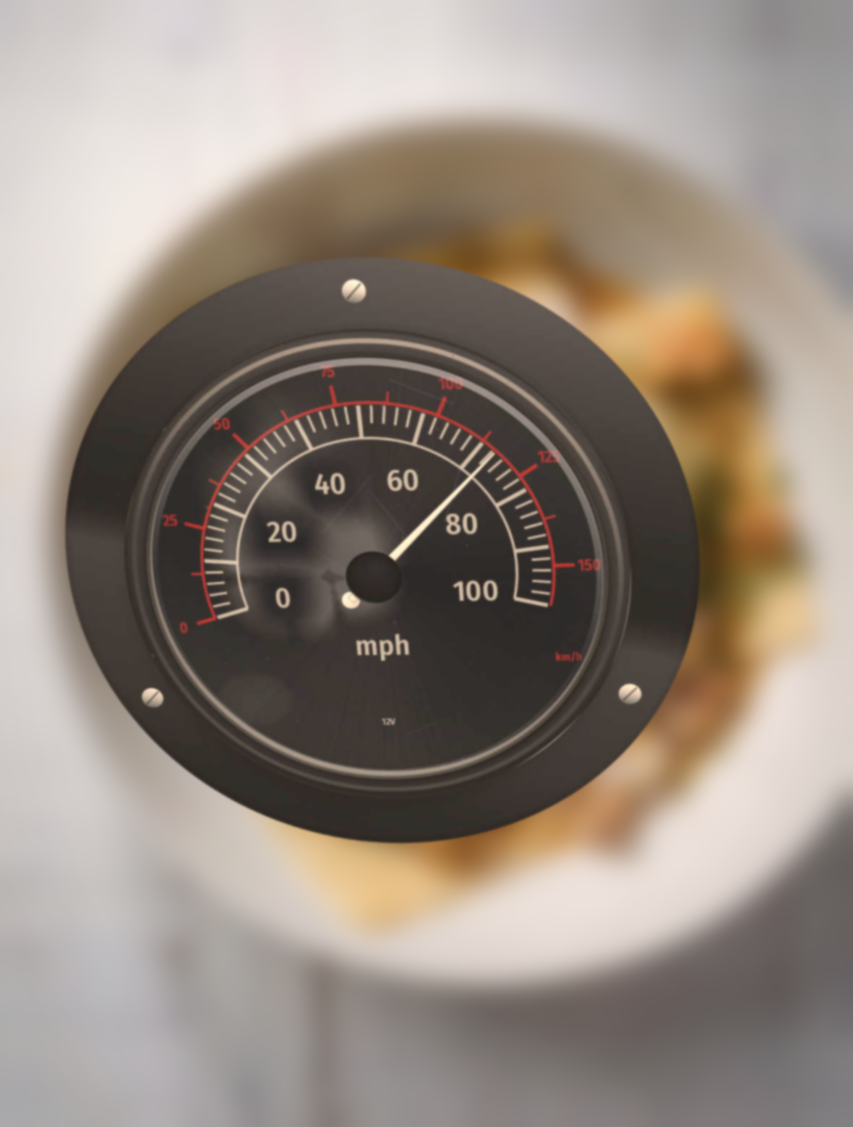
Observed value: 72
